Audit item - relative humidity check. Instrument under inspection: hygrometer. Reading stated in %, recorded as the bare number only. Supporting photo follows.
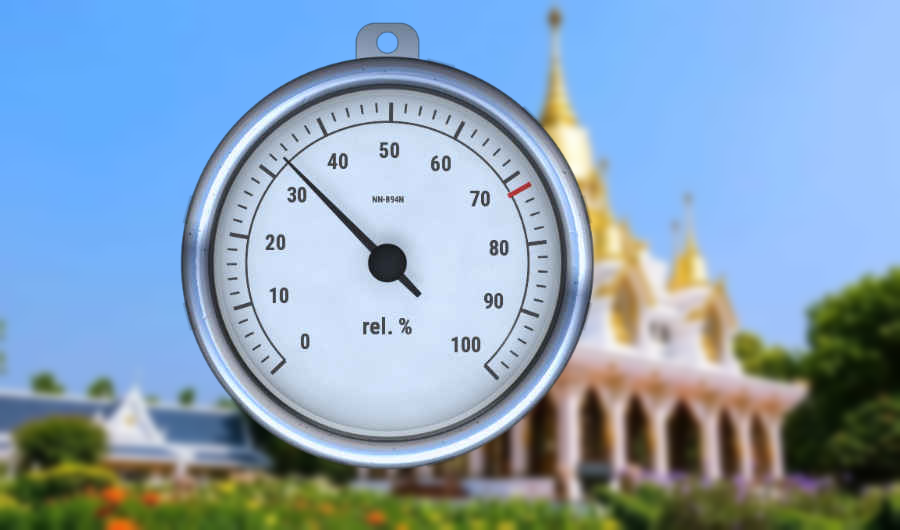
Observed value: 33
